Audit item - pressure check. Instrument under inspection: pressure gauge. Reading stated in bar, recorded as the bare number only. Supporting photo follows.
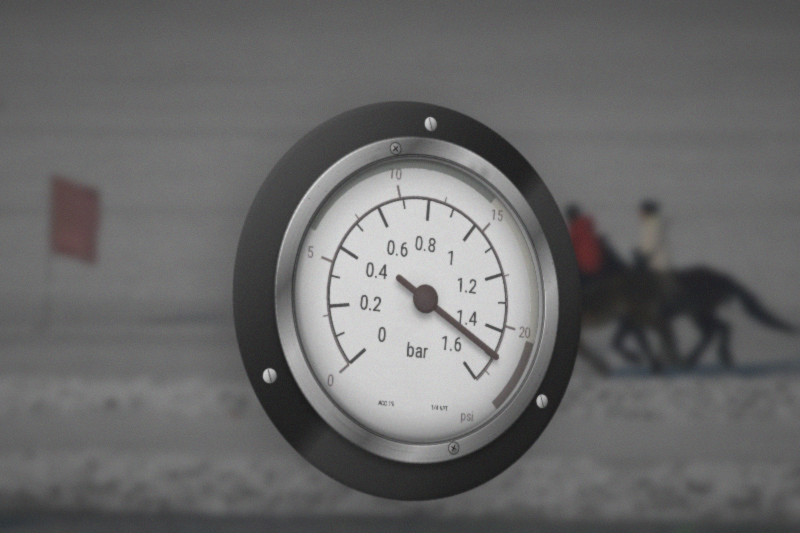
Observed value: 1.5
